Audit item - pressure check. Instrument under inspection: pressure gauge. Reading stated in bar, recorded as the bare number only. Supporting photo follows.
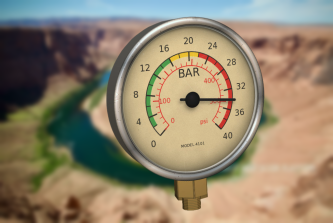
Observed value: 34
